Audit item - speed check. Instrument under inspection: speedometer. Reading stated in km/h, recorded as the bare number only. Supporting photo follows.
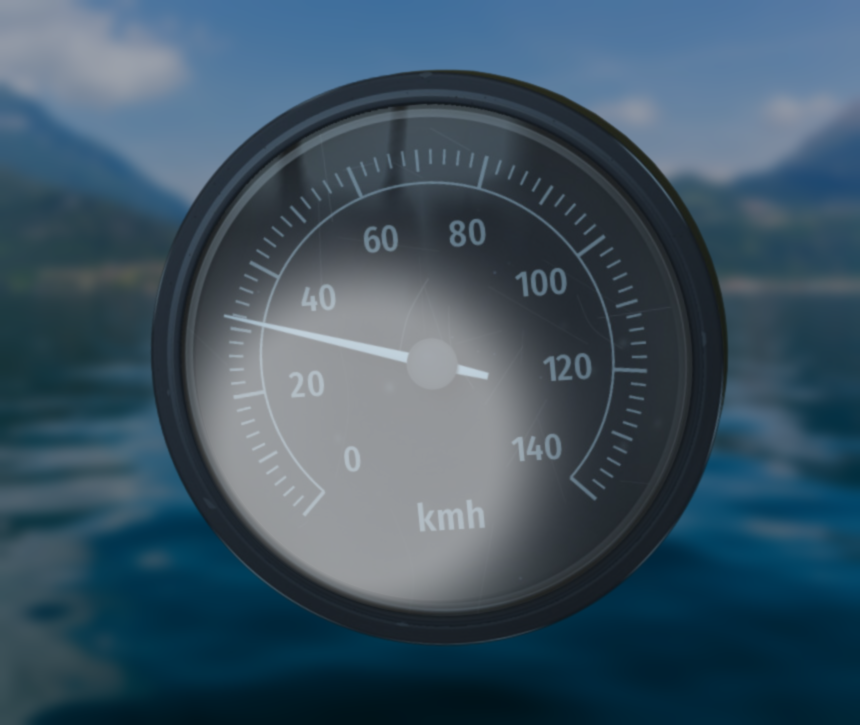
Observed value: 32
